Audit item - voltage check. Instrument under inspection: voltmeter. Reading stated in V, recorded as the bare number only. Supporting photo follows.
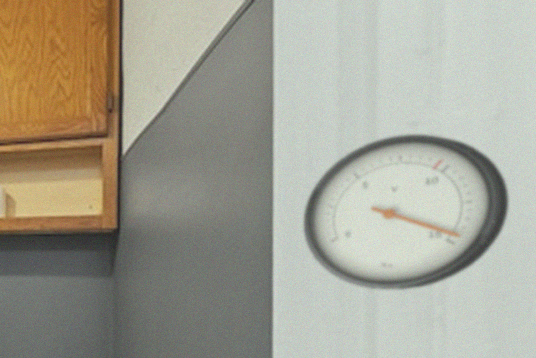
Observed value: 14.5
